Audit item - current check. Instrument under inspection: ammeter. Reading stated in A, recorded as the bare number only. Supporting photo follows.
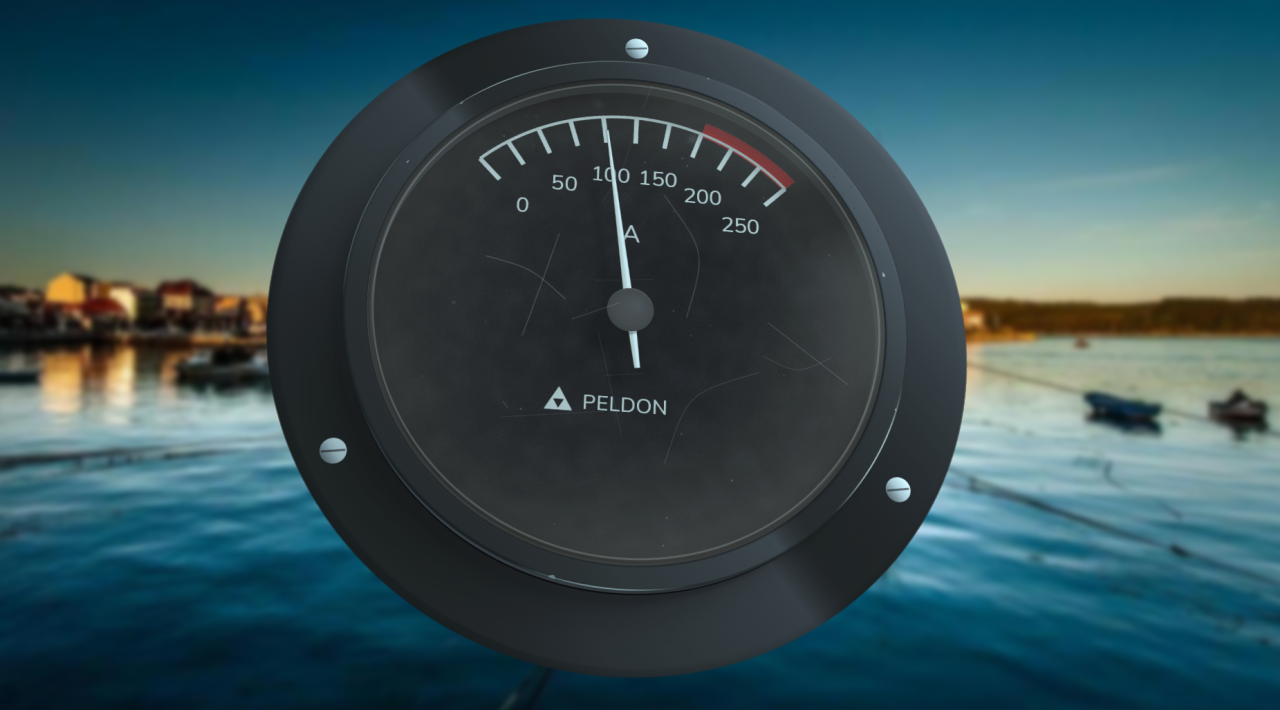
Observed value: 100
